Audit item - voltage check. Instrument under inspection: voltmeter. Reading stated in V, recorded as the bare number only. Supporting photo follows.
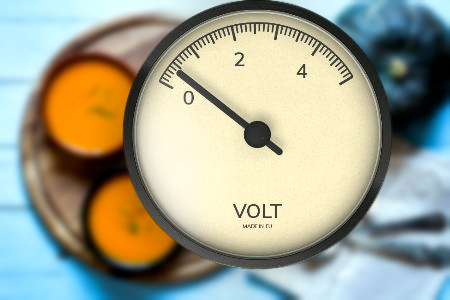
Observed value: 0.4
